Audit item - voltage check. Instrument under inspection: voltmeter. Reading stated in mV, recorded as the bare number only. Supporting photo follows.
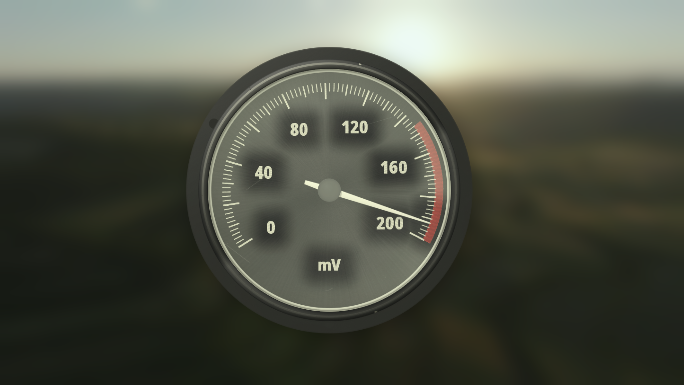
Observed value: 192
